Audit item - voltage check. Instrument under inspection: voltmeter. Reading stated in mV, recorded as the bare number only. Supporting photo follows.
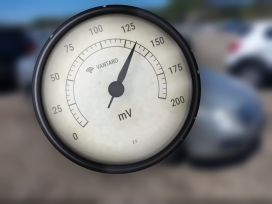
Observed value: 135
